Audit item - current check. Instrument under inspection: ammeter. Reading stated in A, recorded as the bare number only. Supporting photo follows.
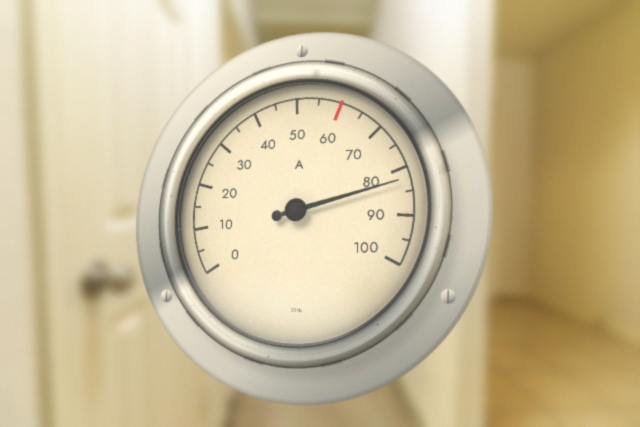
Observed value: 82.5
